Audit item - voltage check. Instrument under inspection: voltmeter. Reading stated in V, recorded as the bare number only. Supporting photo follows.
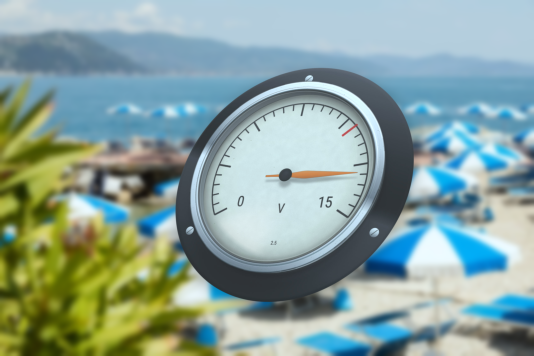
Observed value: 13
